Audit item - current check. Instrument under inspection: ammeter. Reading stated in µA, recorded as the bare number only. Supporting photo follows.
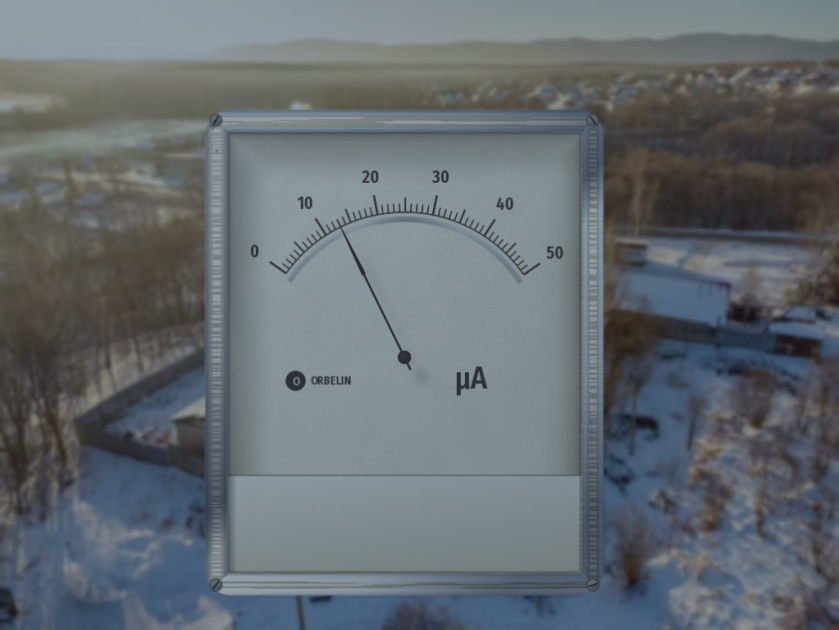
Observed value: 13
